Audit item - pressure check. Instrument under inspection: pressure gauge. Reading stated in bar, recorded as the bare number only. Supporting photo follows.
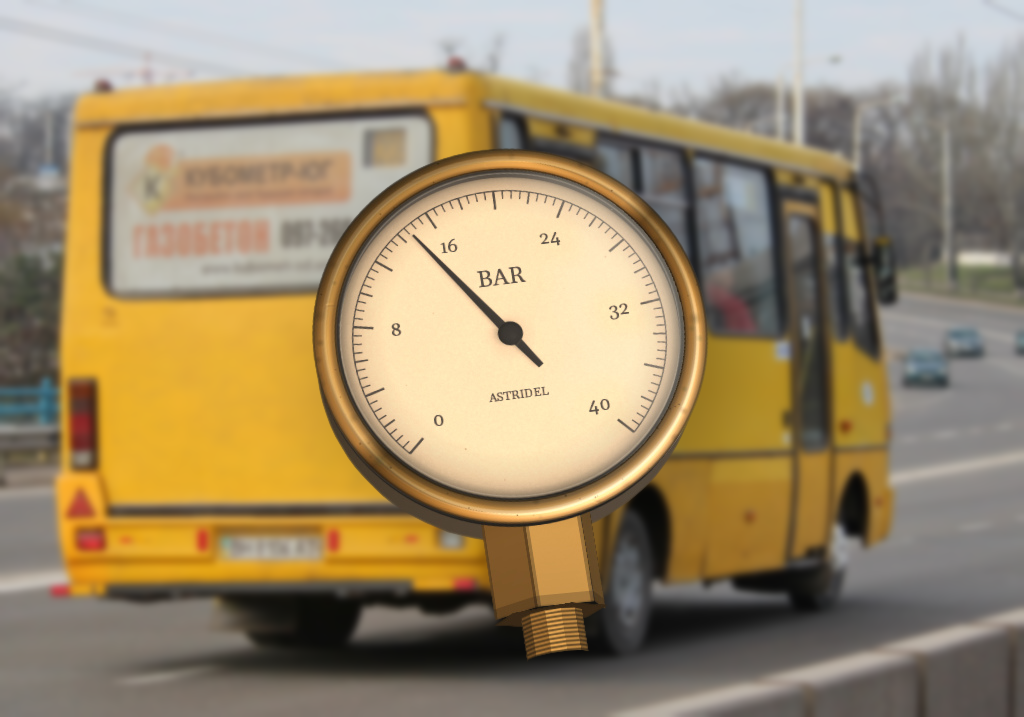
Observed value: 14.5
